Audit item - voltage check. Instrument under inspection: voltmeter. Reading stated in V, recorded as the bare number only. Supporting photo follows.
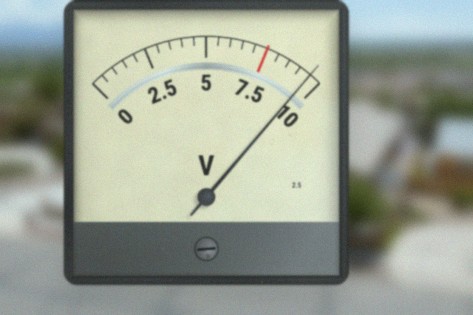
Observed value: 9.5
